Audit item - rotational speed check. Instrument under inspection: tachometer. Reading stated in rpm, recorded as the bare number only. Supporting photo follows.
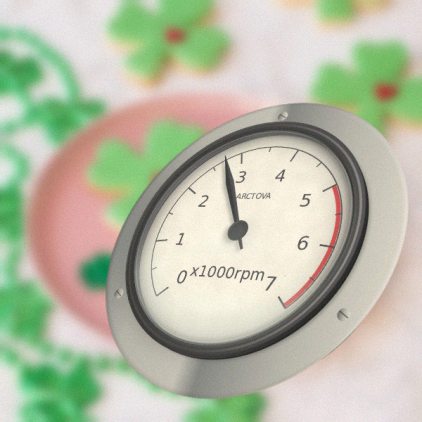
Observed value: 2750
